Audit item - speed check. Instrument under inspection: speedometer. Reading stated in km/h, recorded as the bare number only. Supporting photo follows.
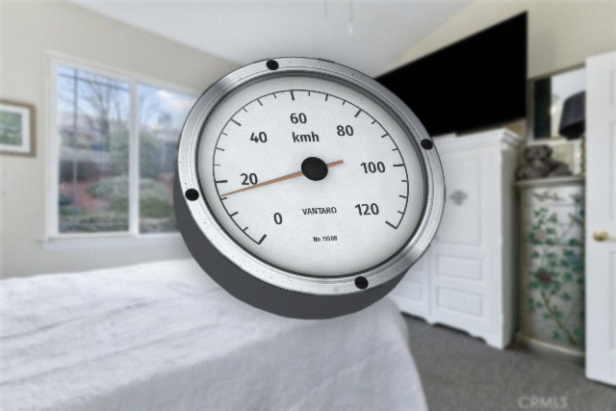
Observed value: 15
